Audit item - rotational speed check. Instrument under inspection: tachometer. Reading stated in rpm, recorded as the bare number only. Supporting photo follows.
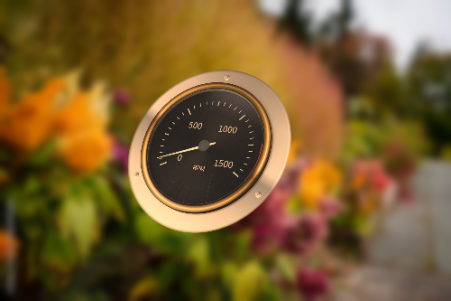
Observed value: 50
